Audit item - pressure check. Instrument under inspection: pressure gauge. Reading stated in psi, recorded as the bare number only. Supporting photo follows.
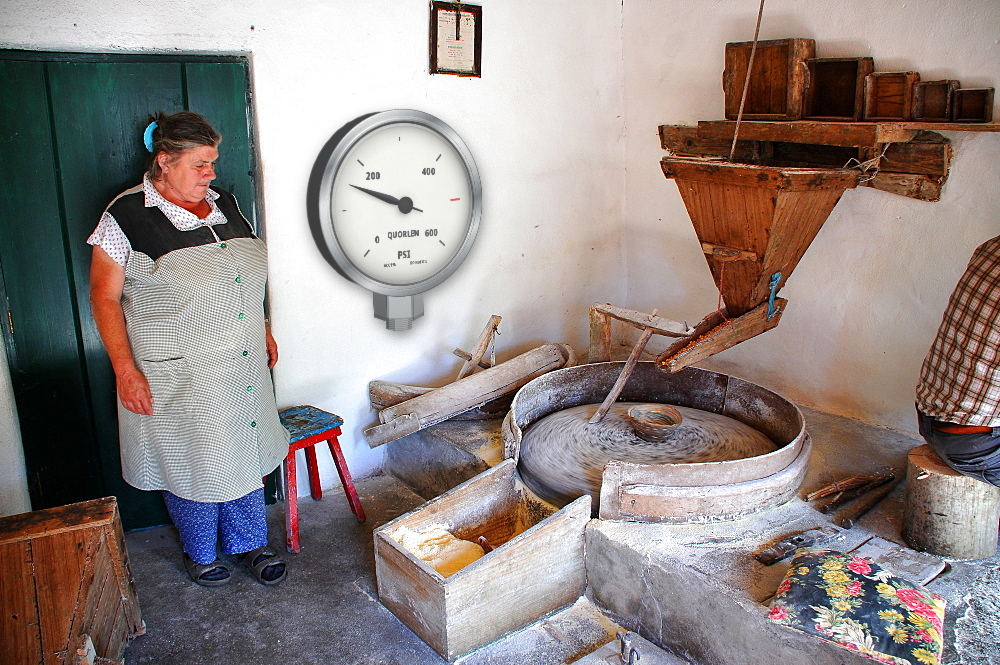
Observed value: 150
